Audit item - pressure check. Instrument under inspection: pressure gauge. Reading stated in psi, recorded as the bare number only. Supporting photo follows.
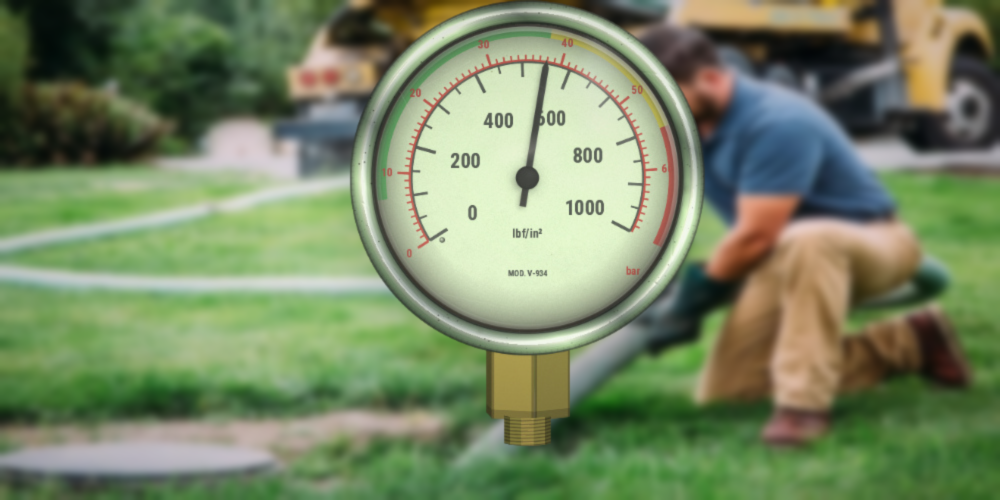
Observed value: 550
